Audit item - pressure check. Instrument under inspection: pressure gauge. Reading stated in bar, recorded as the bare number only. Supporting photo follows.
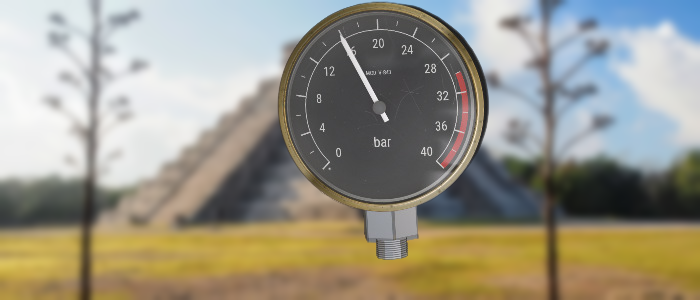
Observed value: 16
